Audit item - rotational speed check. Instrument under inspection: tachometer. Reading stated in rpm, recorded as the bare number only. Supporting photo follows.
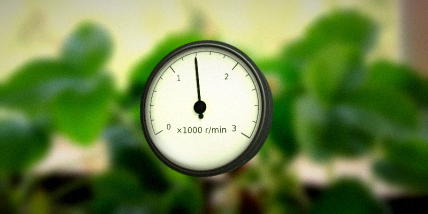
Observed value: 1400
